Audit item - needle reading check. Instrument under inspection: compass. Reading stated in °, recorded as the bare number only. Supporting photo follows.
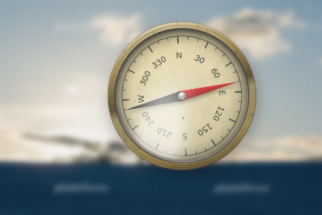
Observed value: 80
